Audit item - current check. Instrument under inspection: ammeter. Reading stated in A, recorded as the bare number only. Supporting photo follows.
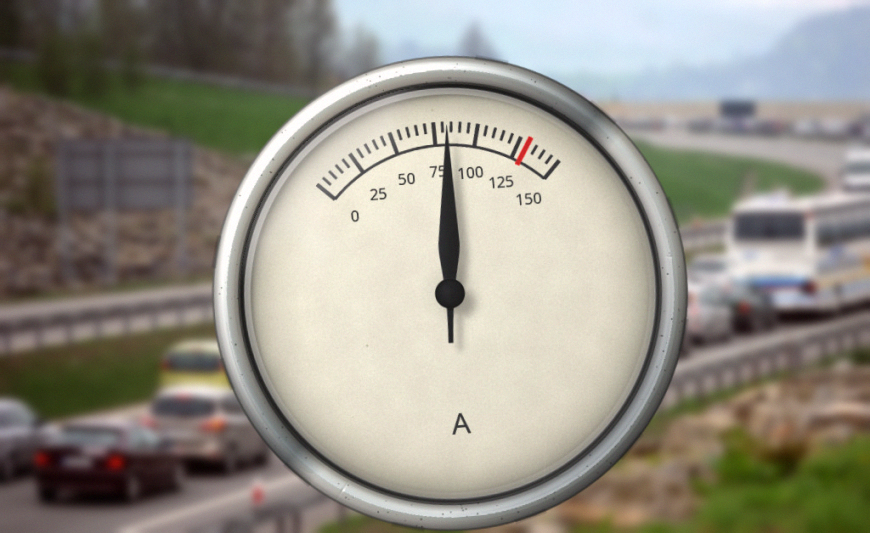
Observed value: 82.5
